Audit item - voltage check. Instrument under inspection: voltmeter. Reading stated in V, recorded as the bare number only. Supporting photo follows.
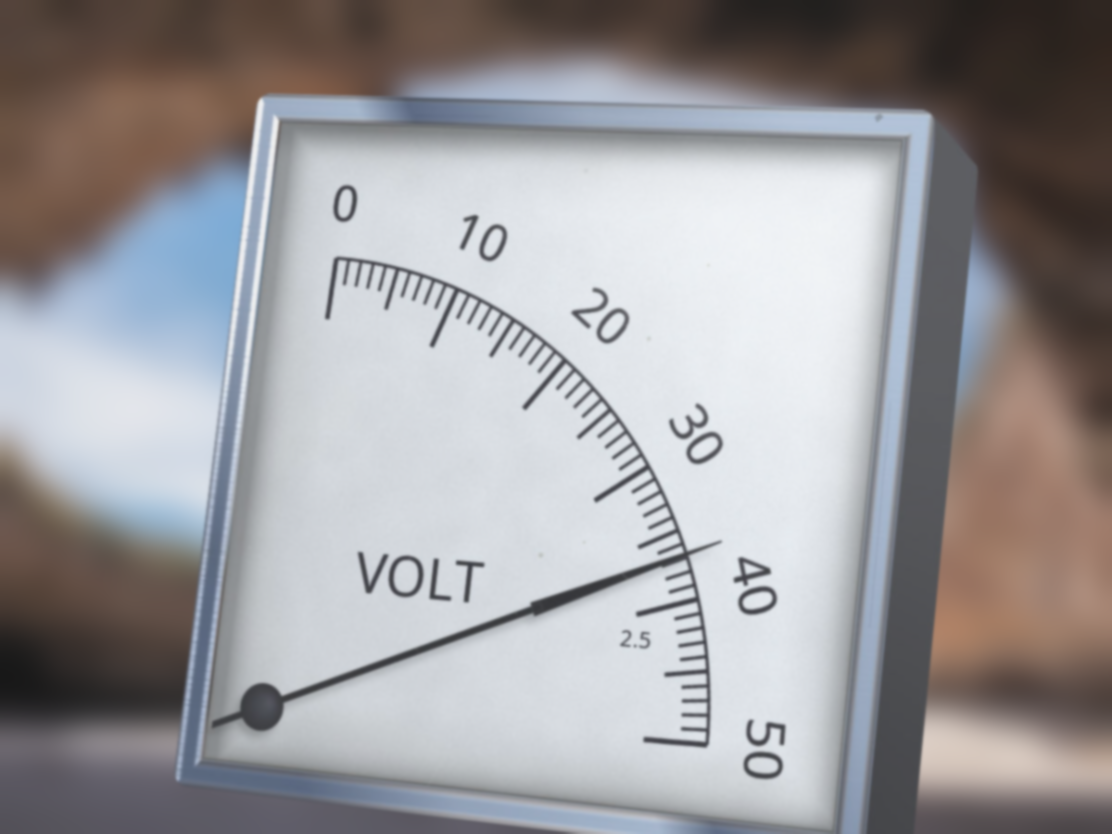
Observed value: 37
